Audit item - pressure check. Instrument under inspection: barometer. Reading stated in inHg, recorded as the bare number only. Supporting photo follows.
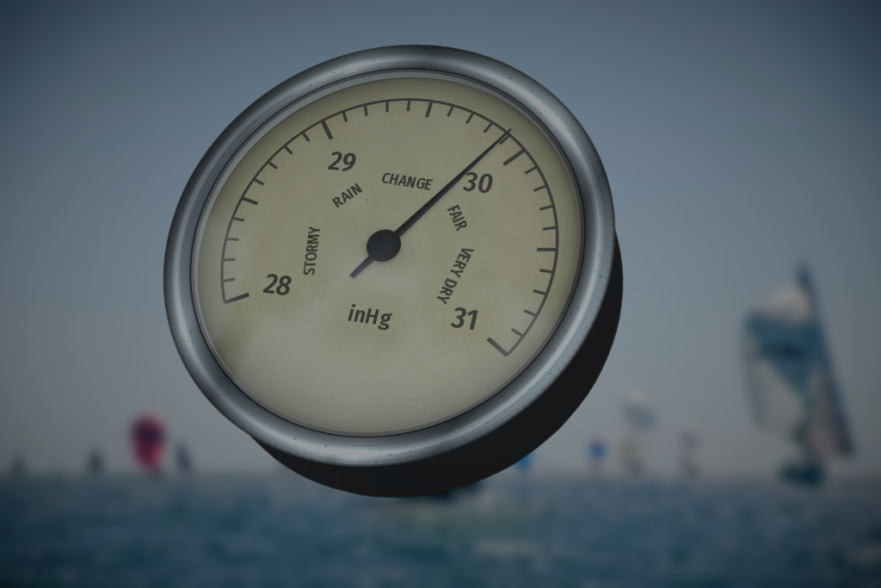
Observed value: 29.9
